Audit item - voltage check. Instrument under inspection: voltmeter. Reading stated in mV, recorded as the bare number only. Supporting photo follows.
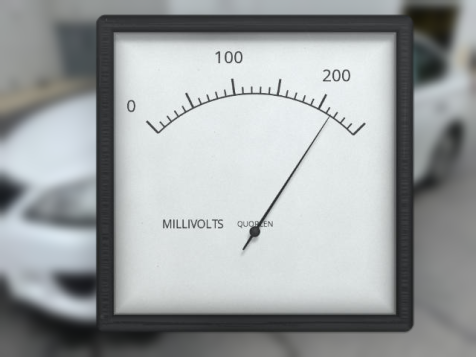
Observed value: 215
